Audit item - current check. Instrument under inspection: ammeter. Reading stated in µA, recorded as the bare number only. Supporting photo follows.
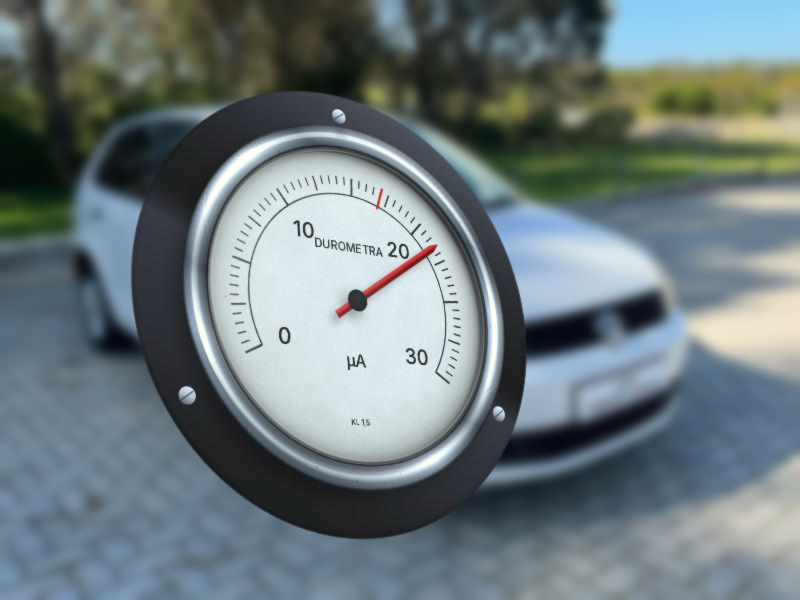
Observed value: 21.5
